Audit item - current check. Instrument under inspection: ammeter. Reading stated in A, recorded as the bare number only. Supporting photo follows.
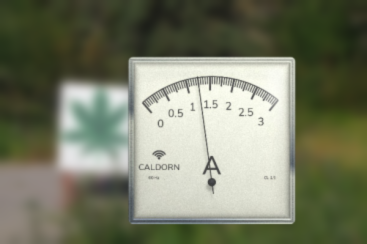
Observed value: 1.25
